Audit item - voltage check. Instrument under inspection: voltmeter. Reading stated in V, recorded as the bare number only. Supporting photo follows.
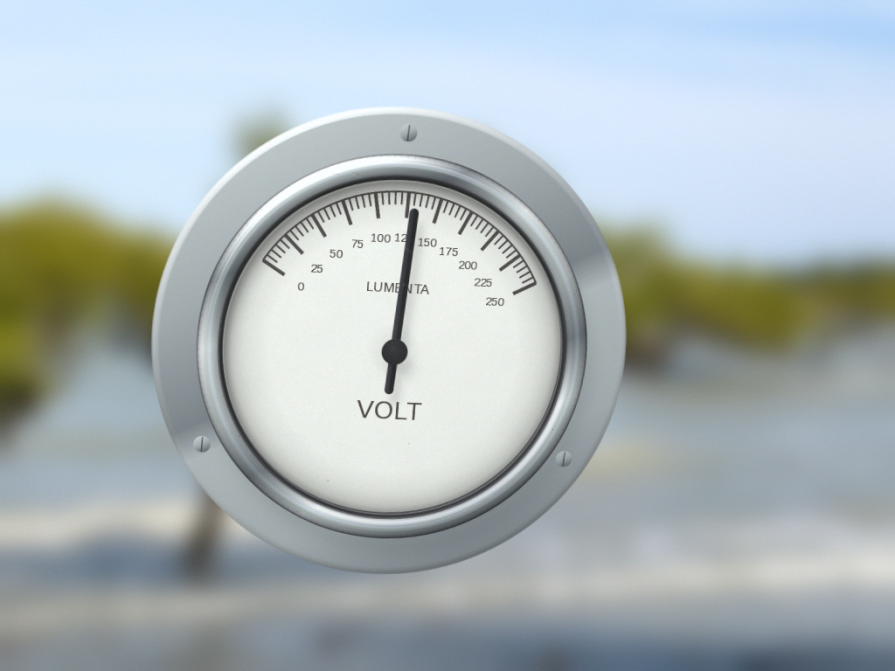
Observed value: 130
